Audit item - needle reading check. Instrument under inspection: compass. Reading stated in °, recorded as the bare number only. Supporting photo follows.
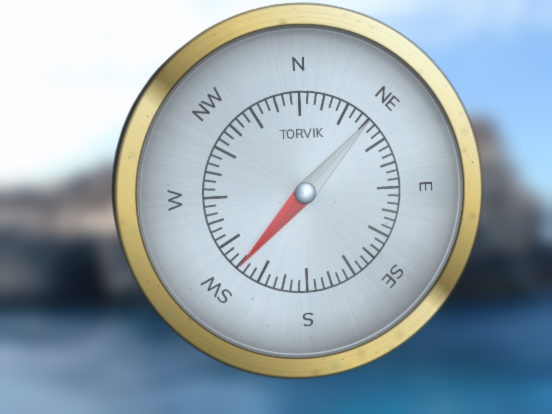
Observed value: 225
